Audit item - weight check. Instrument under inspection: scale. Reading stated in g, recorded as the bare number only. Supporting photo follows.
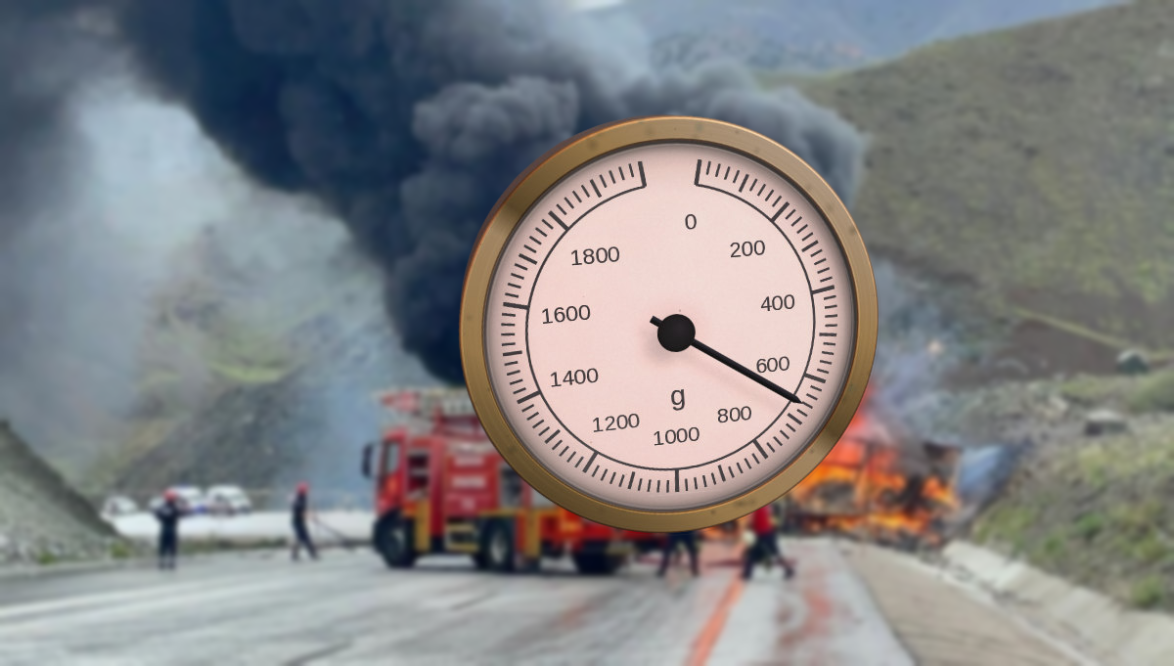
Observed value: 660
